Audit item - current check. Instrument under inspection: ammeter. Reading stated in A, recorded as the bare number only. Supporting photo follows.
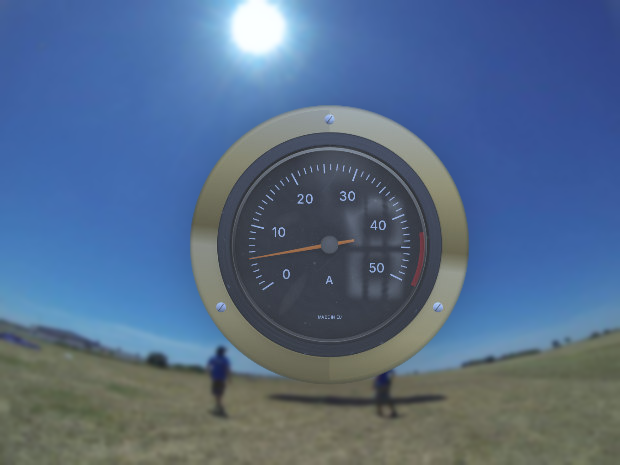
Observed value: 5
